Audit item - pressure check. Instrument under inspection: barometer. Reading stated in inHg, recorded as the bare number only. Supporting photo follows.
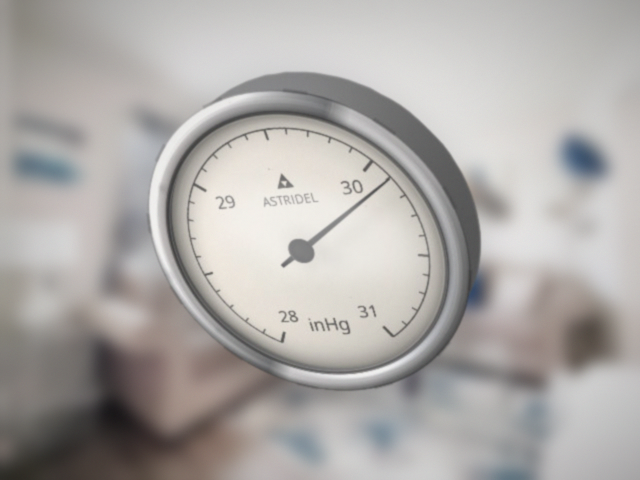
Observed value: 30.1
